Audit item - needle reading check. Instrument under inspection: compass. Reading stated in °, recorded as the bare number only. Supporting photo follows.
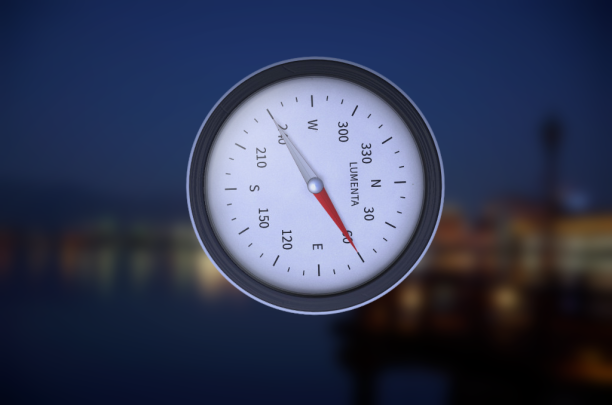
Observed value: 60
